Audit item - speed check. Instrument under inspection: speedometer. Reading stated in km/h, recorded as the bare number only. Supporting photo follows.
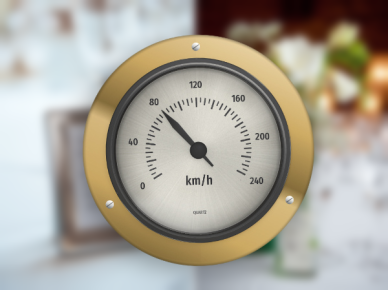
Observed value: 80
